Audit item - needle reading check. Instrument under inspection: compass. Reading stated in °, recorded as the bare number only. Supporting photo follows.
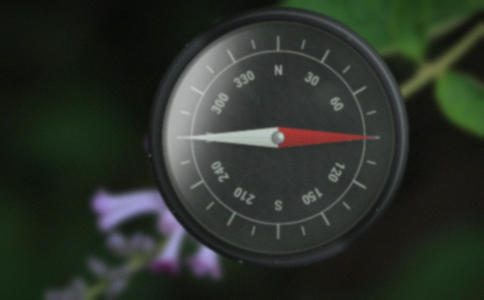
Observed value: 90
